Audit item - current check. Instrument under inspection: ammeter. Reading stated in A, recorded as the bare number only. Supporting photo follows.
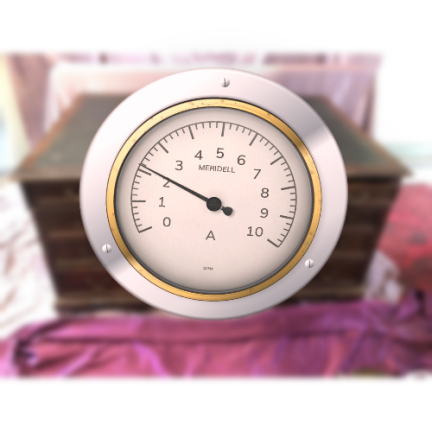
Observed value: 2.2
